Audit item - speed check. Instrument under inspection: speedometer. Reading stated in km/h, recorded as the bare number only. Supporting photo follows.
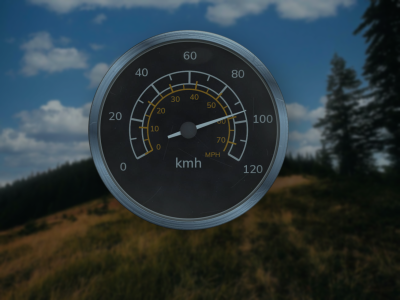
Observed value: 95
